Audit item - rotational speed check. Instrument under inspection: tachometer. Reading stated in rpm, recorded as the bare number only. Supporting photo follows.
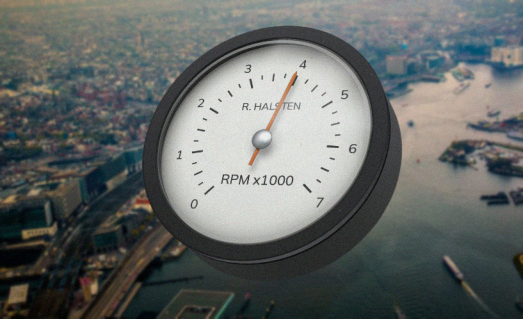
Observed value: 4000
